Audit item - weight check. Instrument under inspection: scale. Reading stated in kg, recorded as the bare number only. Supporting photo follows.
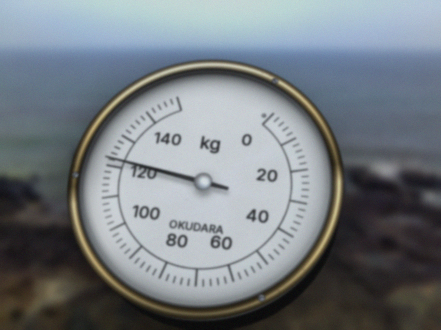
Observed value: 122
